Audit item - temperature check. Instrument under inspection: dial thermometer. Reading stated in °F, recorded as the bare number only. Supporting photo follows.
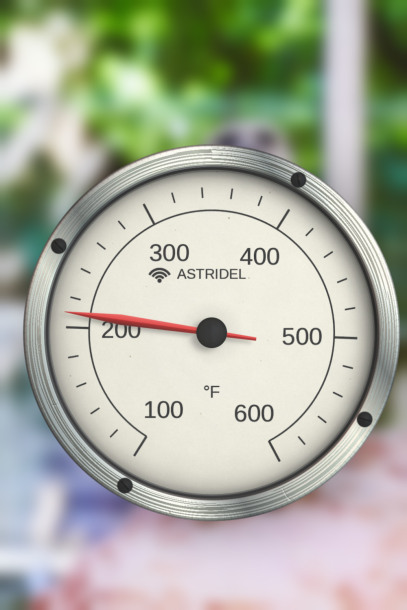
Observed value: 210
